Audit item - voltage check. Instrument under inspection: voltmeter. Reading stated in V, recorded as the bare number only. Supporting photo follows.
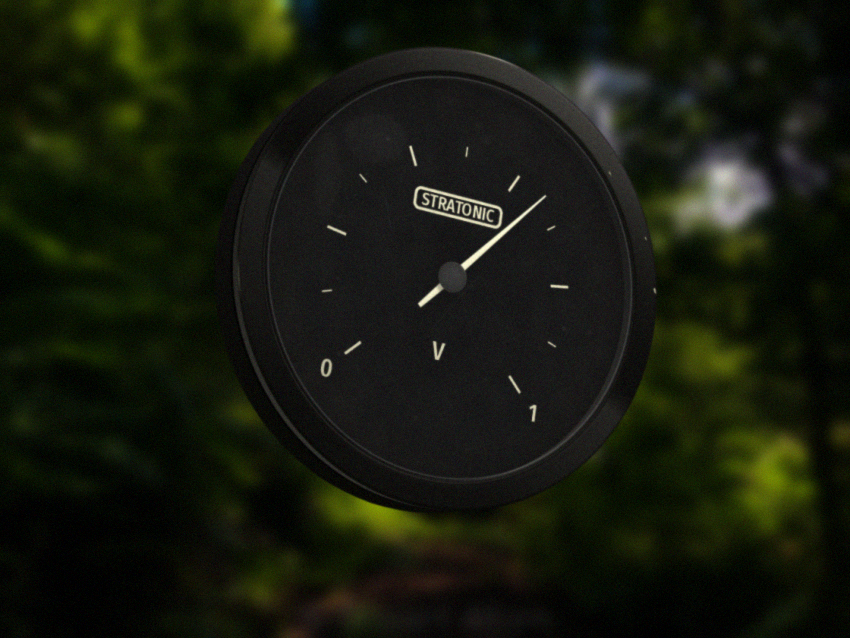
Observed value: 0.65
